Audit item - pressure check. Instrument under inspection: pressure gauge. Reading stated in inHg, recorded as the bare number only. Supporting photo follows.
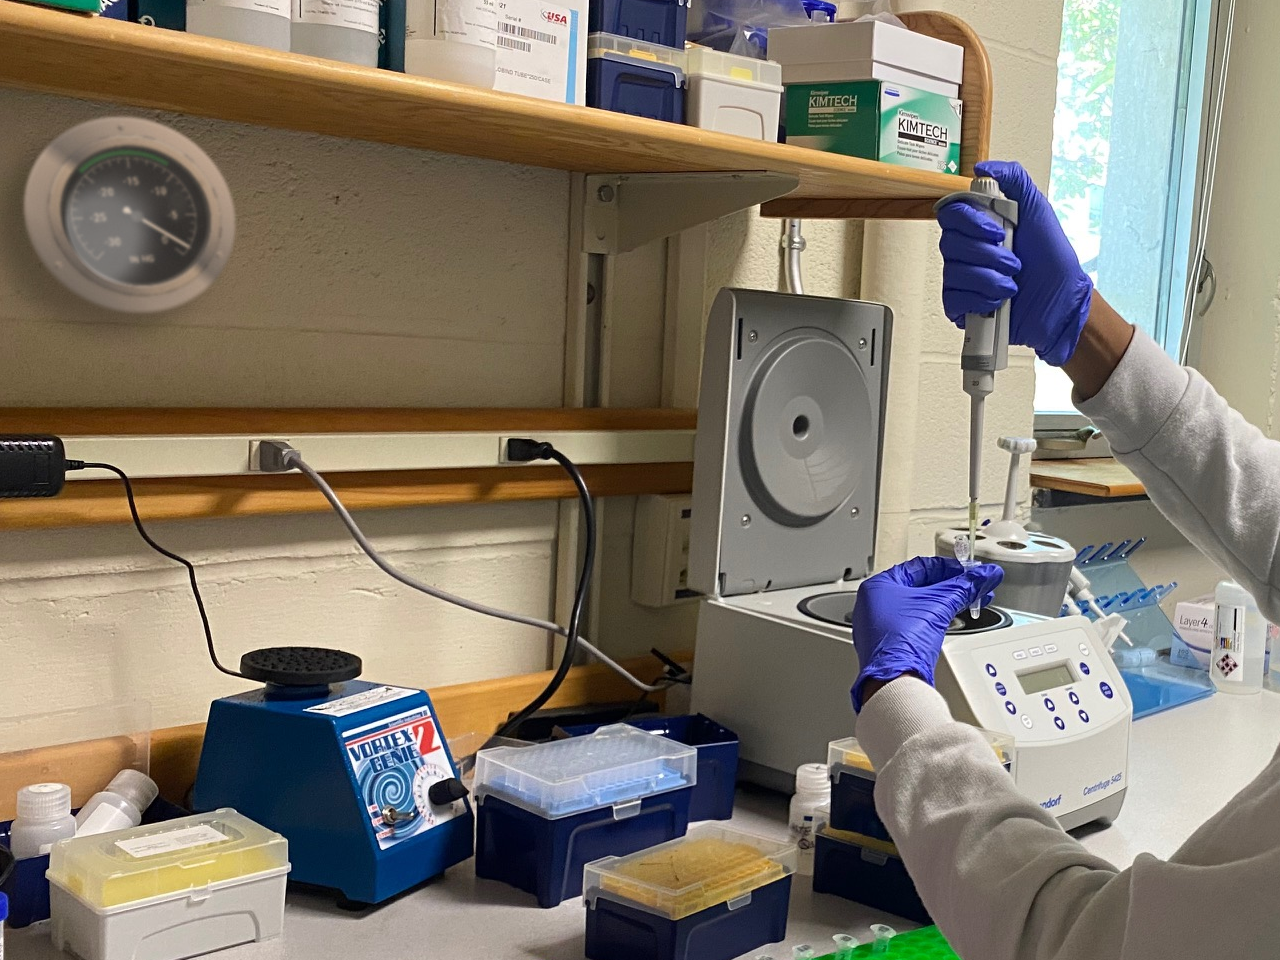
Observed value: -1
